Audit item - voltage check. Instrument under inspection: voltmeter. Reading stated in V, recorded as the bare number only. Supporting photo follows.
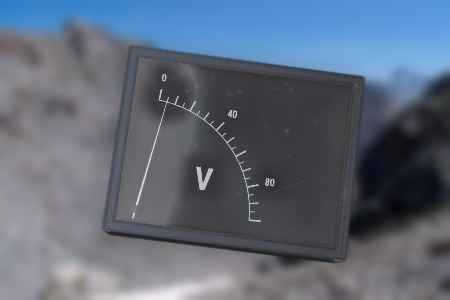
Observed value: 5
